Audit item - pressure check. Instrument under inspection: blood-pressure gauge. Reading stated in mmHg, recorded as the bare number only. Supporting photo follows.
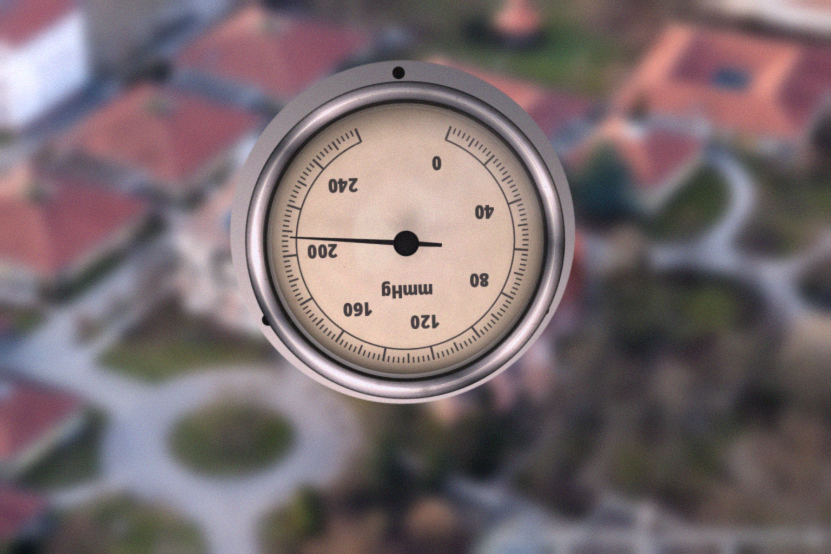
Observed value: 208
